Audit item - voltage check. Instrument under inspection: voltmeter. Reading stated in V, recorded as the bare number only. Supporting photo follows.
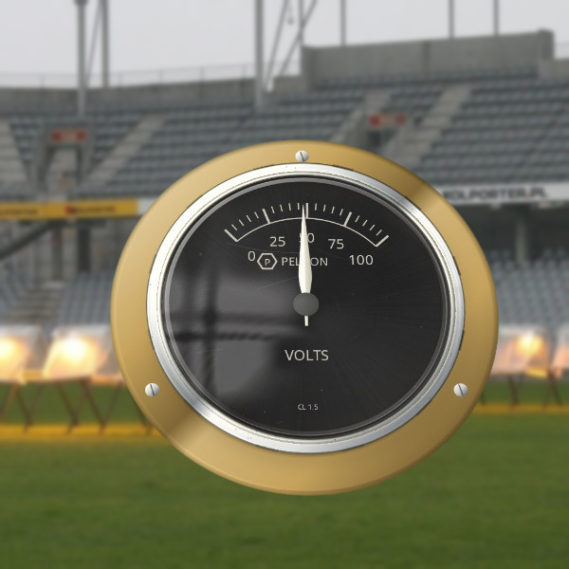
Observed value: 47.5
